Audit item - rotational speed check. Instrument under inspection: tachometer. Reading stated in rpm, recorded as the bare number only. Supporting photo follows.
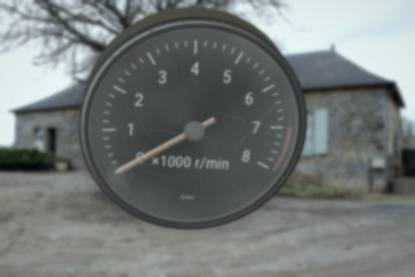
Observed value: 0
